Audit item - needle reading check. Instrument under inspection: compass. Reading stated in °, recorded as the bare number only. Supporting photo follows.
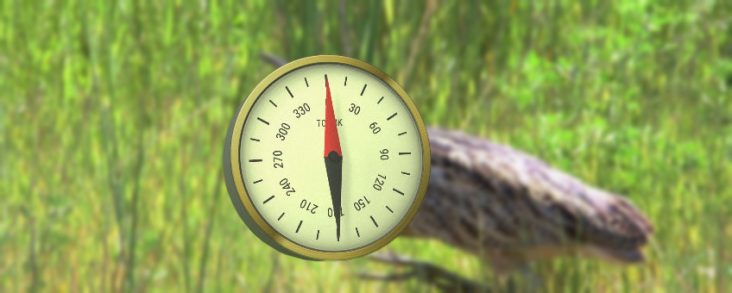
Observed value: 0
